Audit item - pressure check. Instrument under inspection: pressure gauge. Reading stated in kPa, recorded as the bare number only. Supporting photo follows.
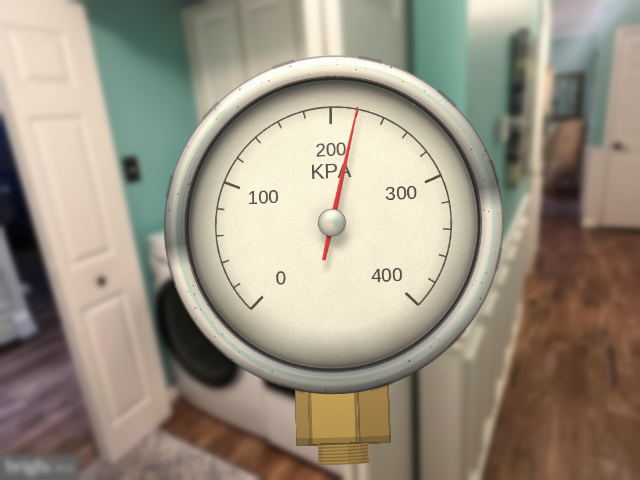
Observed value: 220
